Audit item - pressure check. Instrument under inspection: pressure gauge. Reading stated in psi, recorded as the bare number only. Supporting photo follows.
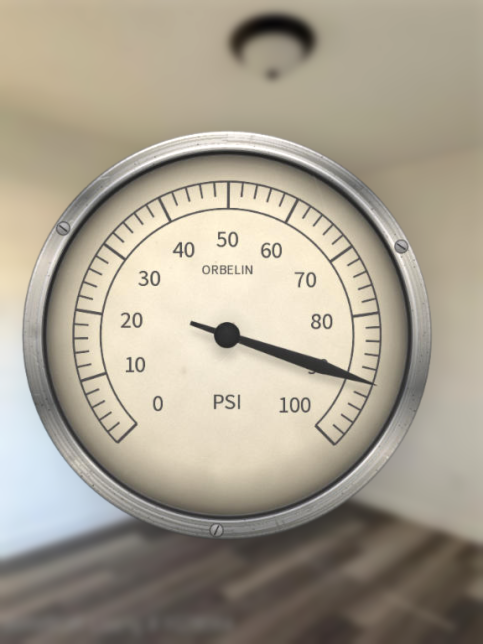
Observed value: 90
